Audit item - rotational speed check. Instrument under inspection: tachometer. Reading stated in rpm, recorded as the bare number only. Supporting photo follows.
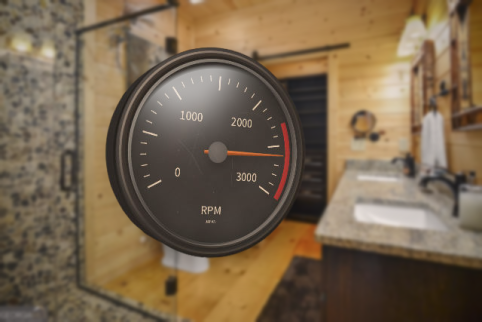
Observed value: 2600
